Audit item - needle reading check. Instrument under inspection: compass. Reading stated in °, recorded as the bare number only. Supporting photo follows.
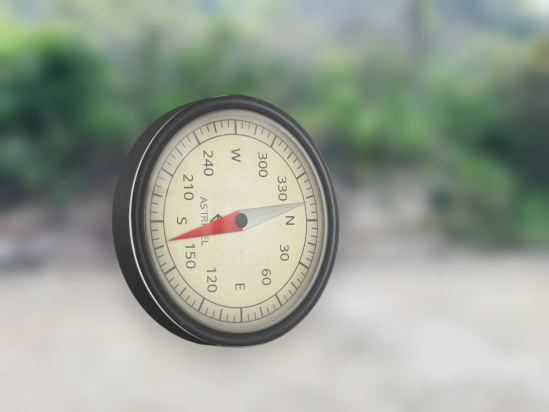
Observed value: 167.5
